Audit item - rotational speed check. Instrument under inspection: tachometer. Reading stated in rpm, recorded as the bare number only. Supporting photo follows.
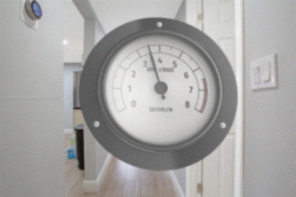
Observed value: 3500
